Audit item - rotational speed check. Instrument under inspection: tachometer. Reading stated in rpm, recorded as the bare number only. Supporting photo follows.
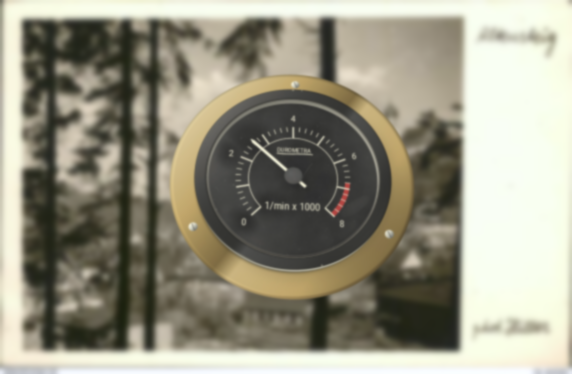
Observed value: 2600
